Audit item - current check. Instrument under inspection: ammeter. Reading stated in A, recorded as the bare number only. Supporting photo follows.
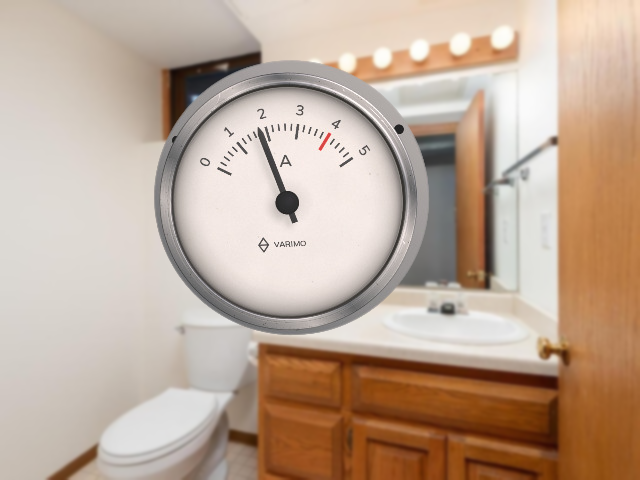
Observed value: 1.8
